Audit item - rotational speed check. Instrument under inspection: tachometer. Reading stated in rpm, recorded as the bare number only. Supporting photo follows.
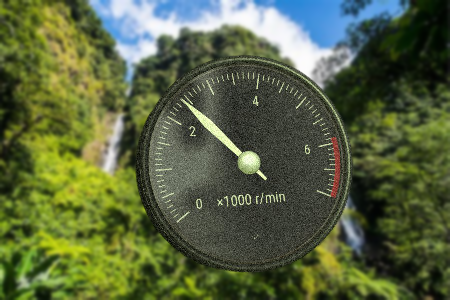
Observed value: 2400
